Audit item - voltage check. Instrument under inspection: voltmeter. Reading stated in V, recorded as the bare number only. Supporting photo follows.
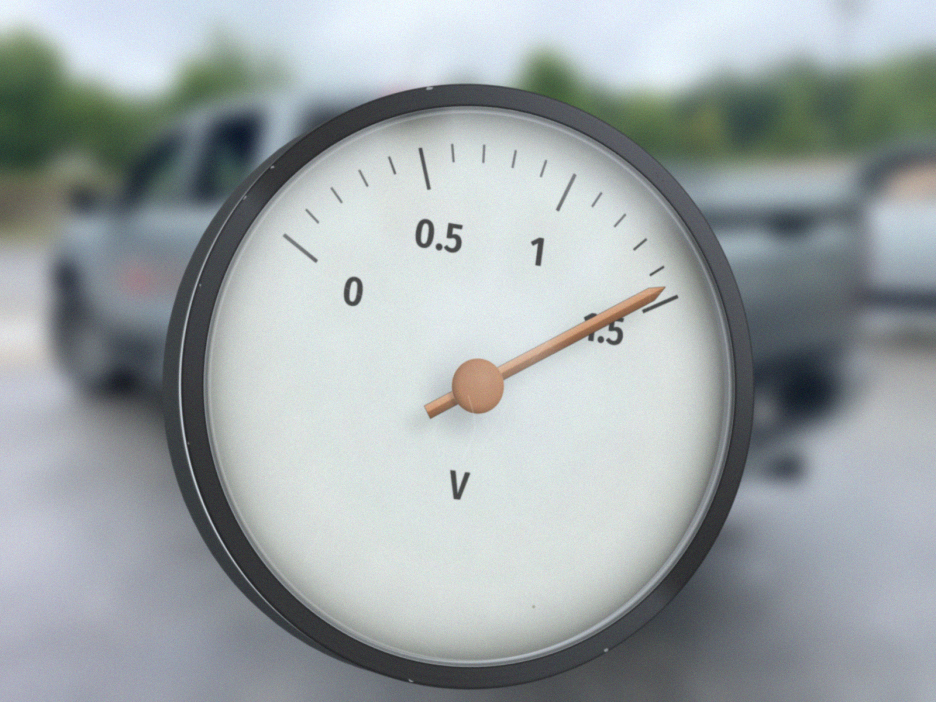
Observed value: 1.45
